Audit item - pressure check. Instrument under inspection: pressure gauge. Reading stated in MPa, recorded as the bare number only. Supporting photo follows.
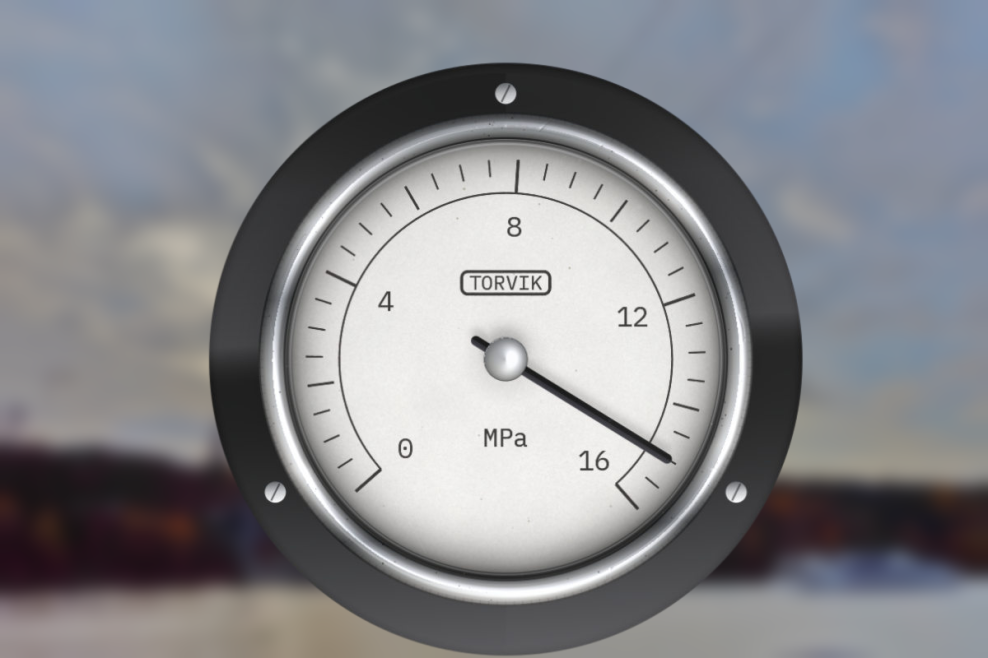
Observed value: 15
